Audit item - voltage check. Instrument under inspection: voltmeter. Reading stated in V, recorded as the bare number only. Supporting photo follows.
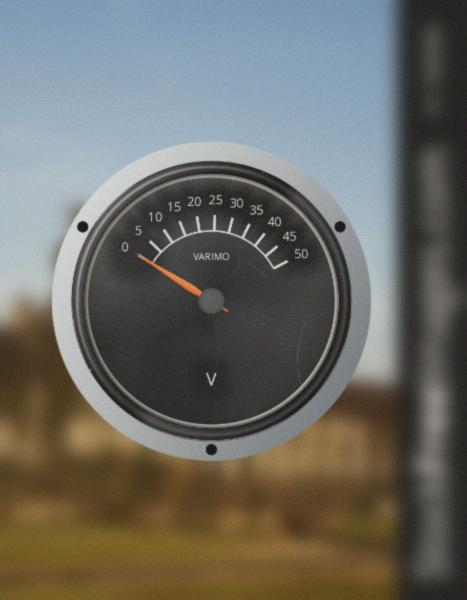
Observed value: 0
